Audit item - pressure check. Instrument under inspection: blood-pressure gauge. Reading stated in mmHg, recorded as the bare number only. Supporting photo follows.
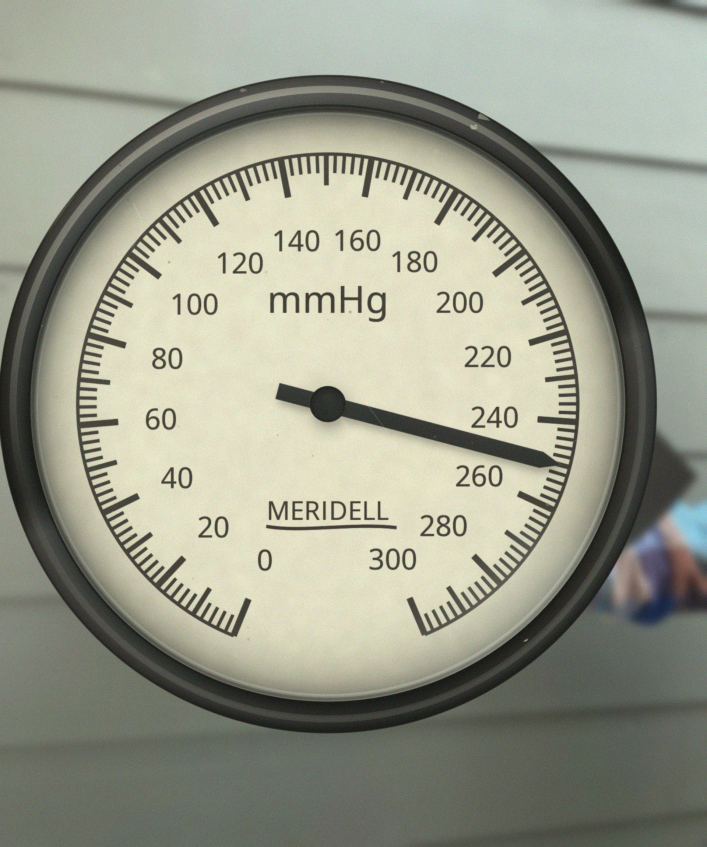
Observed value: 250
